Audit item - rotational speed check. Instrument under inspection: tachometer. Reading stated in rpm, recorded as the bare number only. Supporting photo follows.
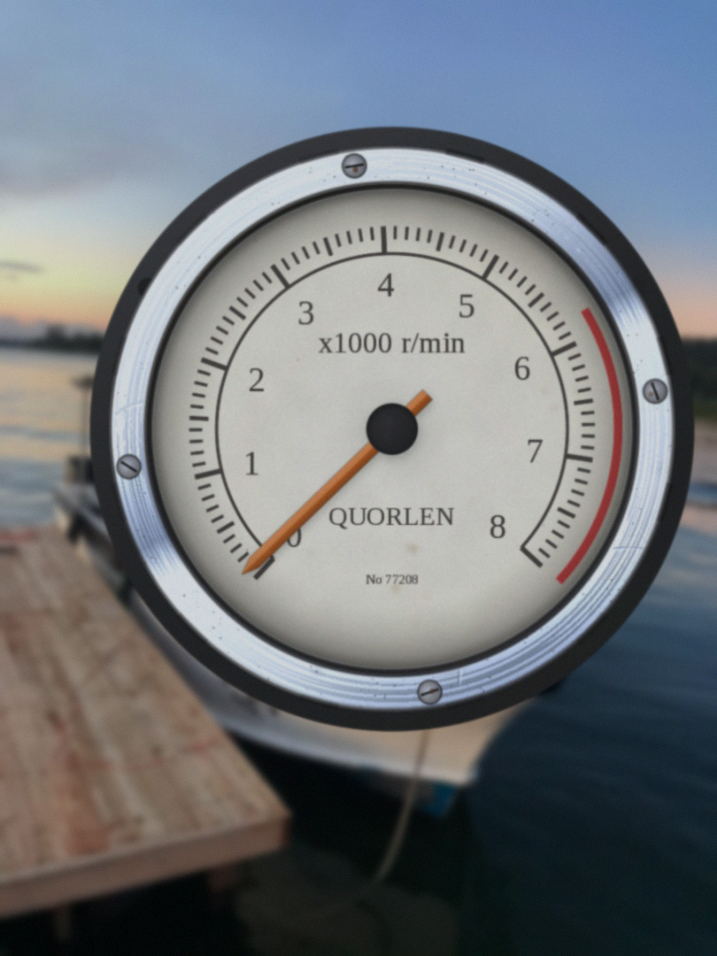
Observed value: 100
